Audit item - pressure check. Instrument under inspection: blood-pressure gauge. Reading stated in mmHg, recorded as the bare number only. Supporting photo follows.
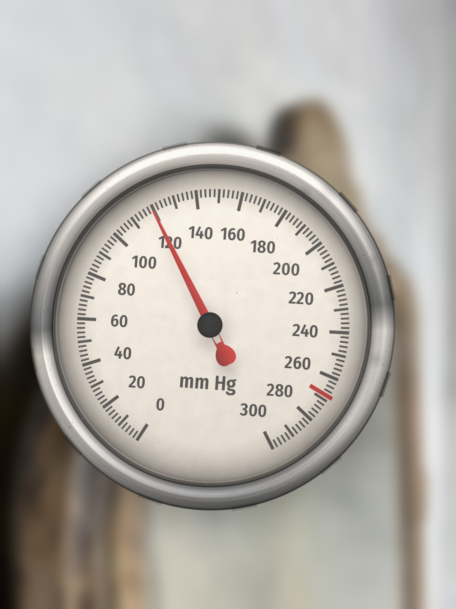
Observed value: 120
